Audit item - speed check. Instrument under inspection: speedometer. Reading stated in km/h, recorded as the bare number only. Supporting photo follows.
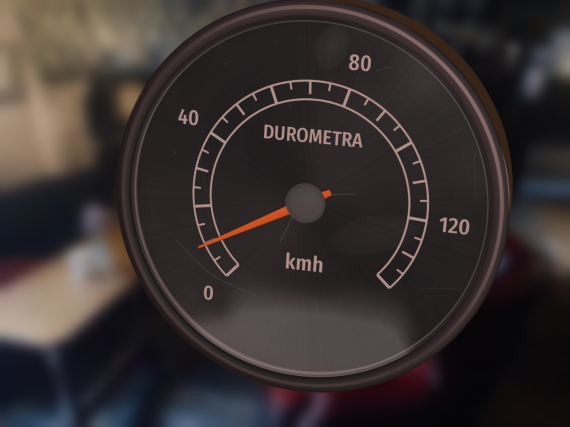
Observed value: 10
